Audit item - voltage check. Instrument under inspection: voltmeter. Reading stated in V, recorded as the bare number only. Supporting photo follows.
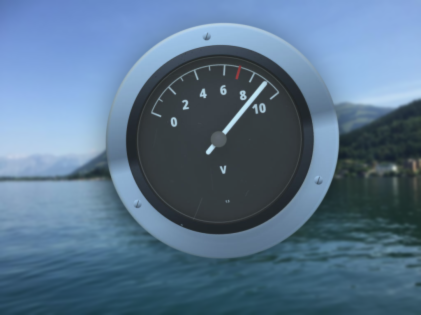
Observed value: 9
